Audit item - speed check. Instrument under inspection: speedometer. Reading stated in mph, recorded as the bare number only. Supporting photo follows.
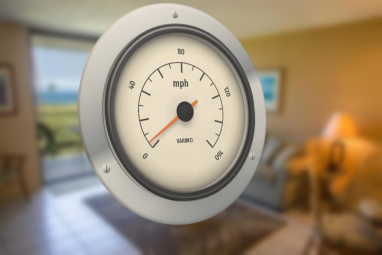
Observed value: 5
